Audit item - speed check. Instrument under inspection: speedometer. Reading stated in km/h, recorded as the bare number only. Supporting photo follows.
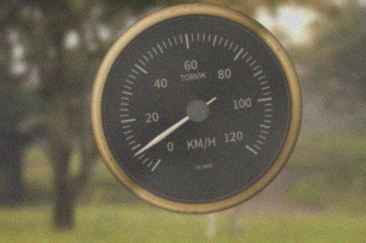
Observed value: 8
